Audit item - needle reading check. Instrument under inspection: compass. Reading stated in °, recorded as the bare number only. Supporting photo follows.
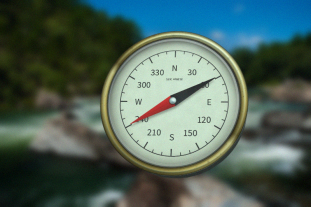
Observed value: 240
